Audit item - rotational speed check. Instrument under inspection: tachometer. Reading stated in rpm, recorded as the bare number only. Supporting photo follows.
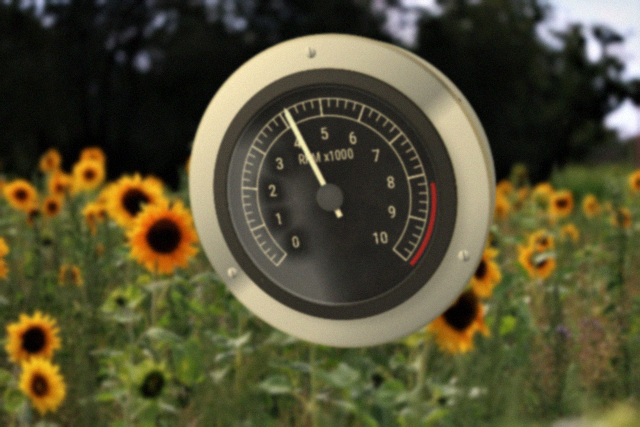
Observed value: 4200
